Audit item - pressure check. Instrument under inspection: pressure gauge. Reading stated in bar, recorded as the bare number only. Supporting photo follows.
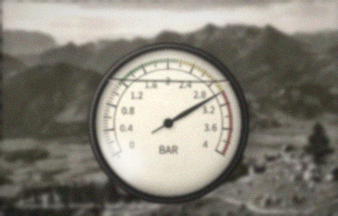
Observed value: 3
